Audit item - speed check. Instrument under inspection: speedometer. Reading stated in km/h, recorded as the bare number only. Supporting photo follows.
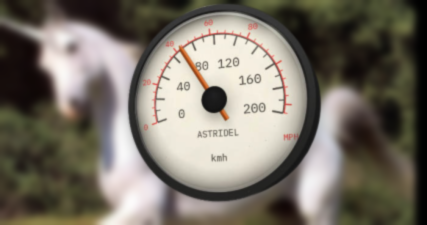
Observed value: 70
